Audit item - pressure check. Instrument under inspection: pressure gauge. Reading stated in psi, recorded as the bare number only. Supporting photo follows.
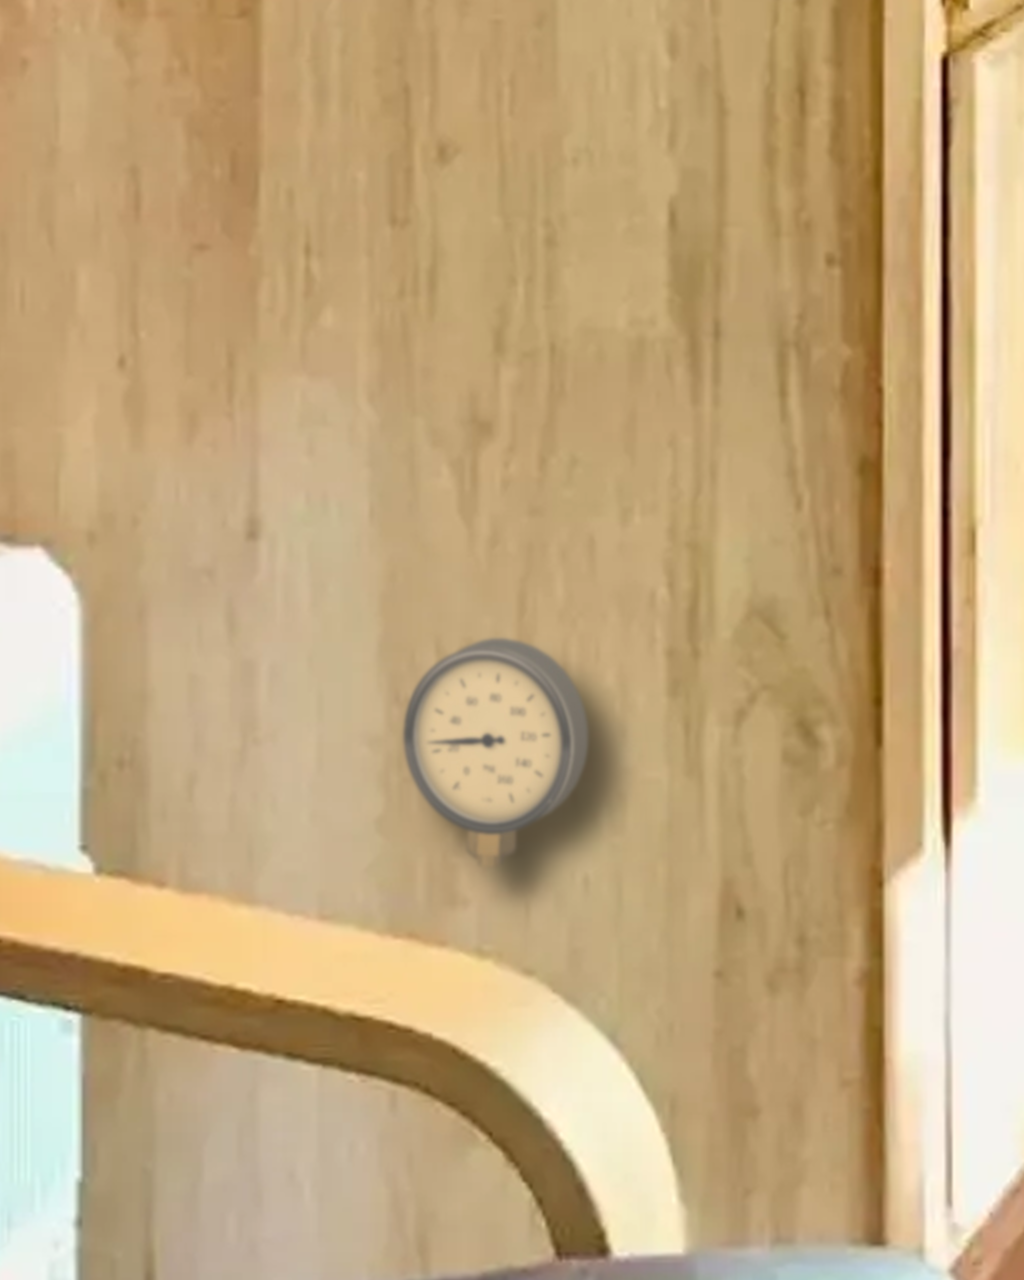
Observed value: 25
